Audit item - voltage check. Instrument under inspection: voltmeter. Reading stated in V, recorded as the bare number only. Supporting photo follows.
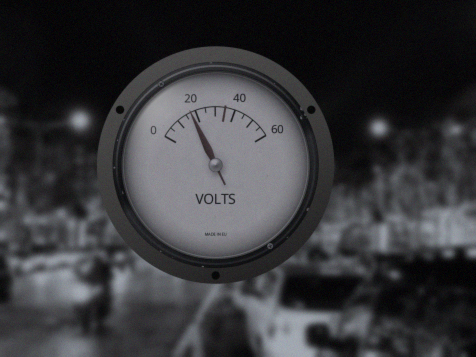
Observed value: 17.5
